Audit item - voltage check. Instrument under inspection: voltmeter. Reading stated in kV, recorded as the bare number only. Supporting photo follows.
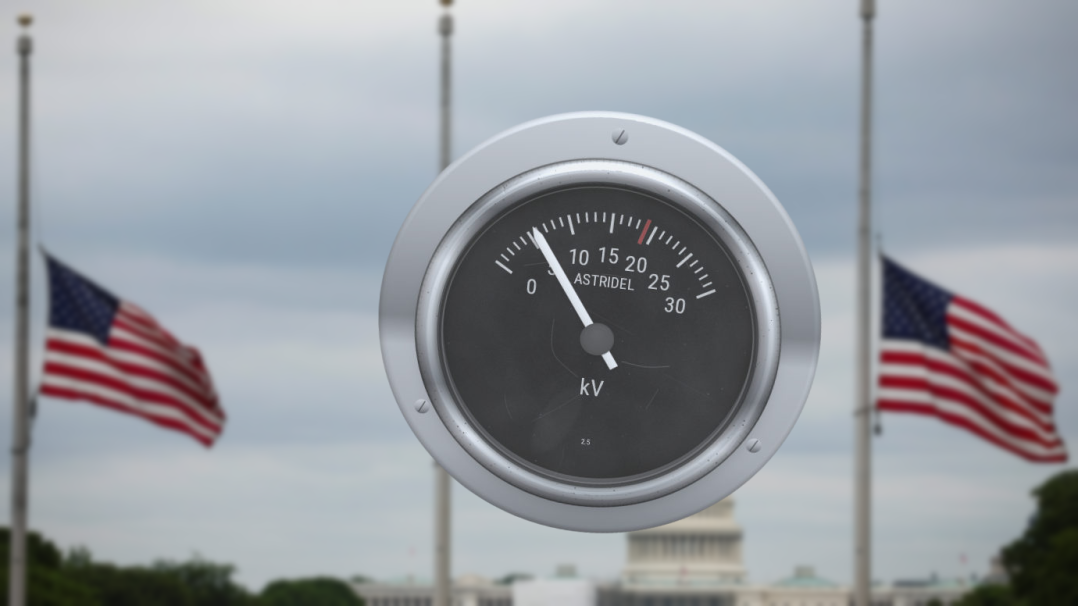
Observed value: 6
